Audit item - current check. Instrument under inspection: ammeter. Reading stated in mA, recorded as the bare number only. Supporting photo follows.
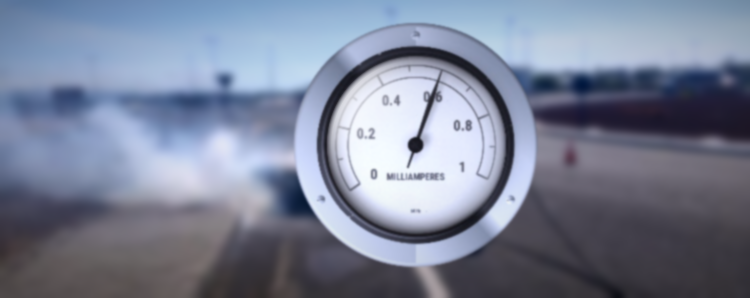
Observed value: 0.6
